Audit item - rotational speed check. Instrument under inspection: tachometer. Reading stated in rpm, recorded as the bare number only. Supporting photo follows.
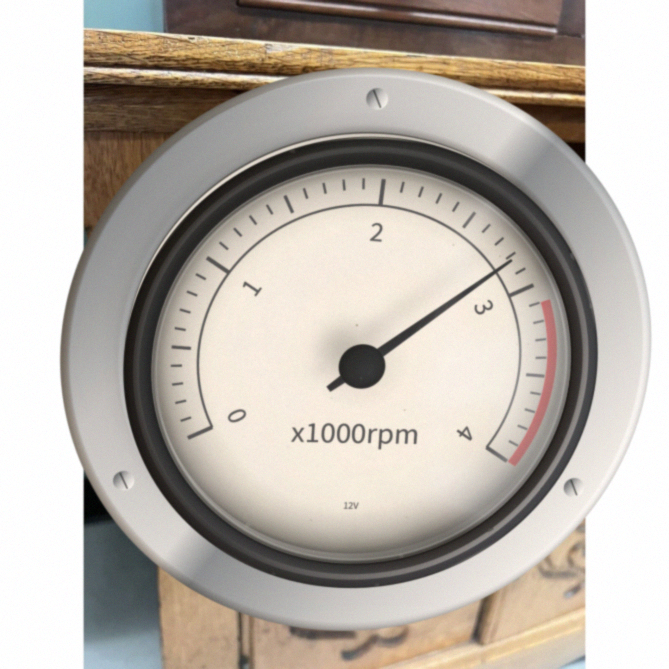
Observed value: 2800
